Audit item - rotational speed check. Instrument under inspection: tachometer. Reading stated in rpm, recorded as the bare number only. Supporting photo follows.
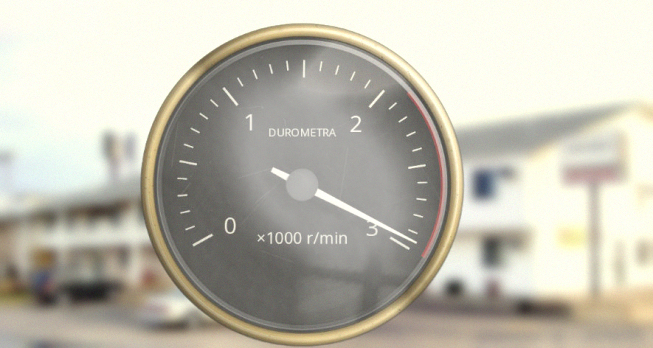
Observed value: 2950
